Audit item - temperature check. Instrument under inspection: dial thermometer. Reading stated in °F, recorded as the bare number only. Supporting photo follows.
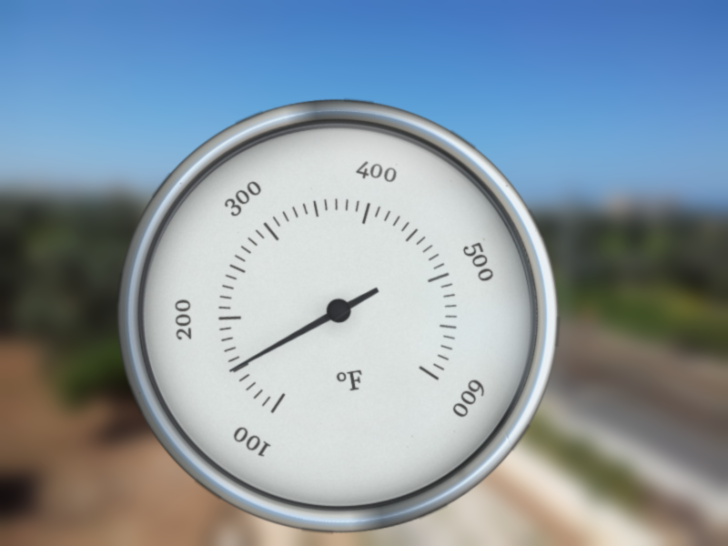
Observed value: 150
